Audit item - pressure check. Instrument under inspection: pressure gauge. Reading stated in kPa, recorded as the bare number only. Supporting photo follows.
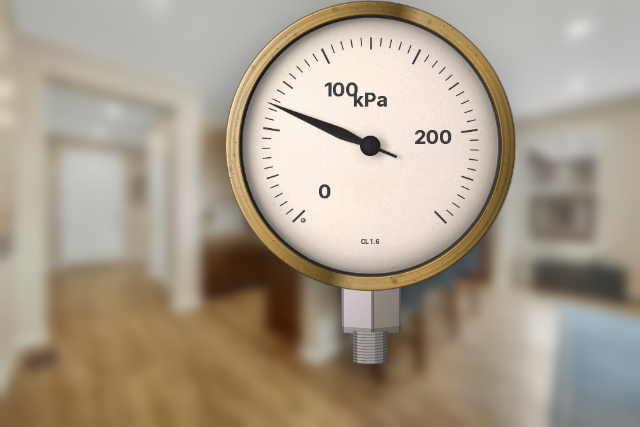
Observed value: 62.5
